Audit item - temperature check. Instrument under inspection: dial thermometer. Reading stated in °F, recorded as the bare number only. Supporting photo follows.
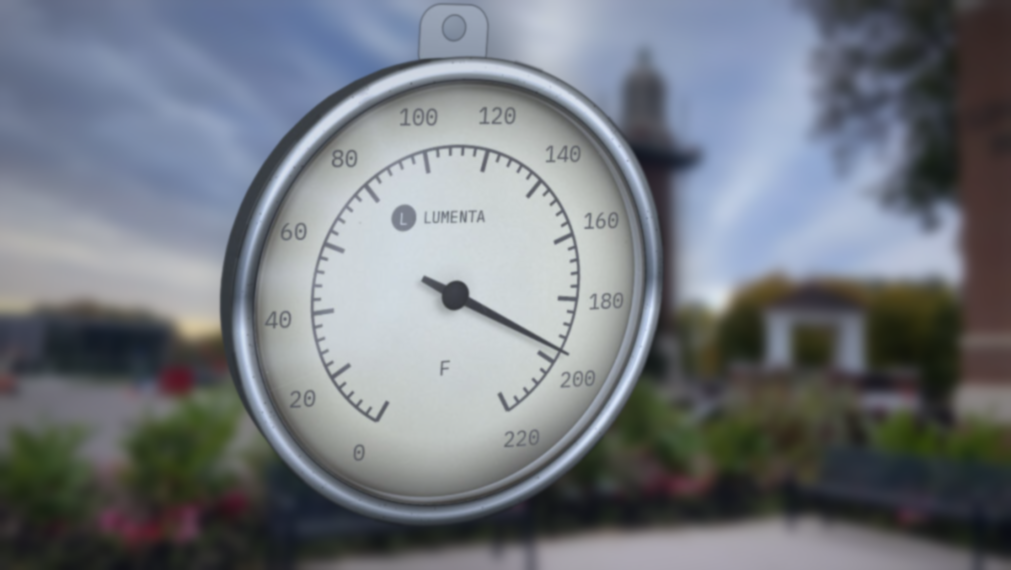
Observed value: 196
